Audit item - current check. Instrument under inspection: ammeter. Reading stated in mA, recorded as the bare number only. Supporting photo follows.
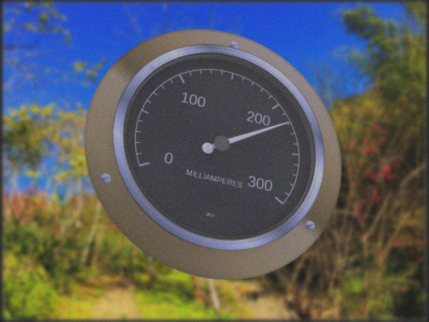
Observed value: 220
